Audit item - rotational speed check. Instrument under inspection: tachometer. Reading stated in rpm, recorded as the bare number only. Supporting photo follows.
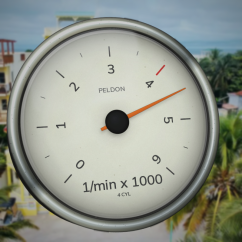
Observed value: 4500
